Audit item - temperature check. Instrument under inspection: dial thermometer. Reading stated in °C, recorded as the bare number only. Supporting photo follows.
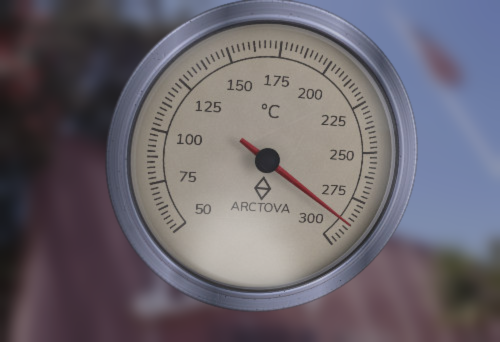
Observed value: 287.5
